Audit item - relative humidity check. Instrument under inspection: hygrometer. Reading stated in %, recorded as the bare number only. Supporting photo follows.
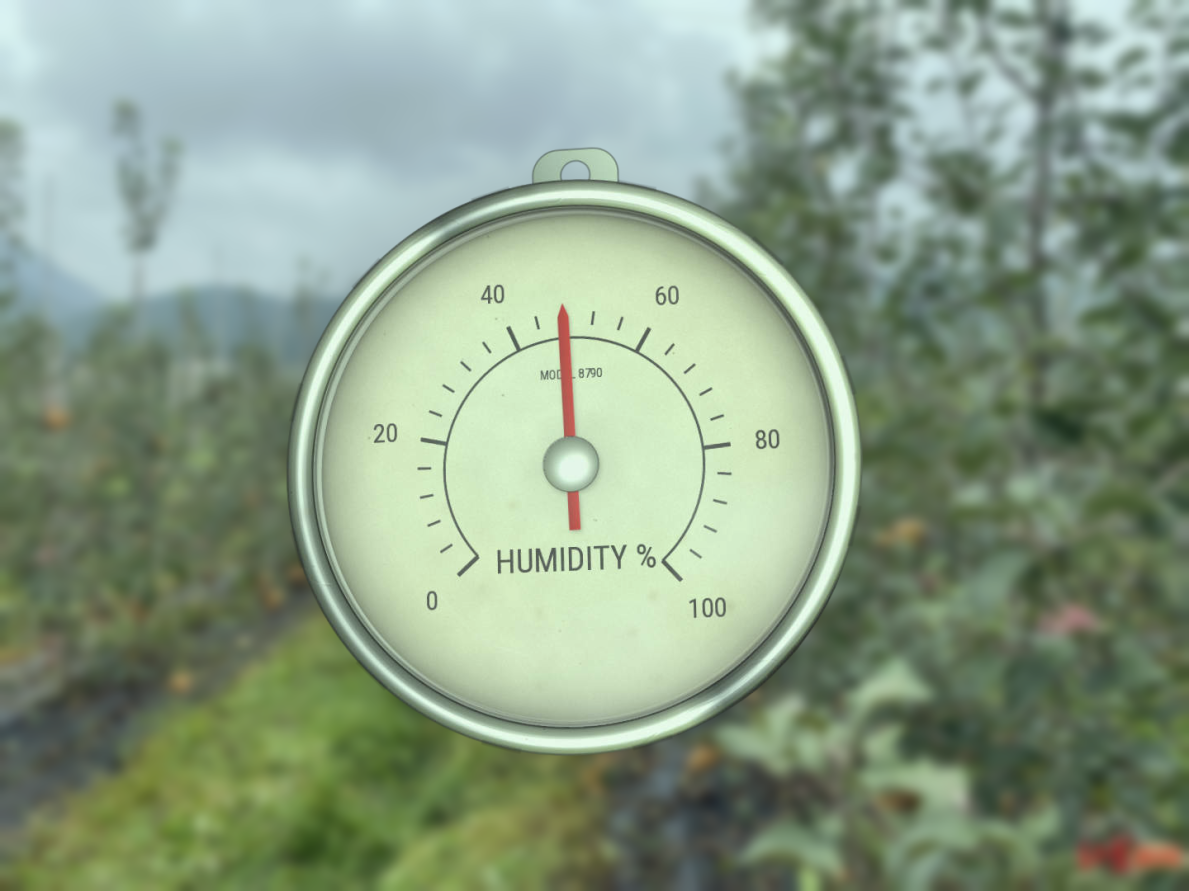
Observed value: 48
